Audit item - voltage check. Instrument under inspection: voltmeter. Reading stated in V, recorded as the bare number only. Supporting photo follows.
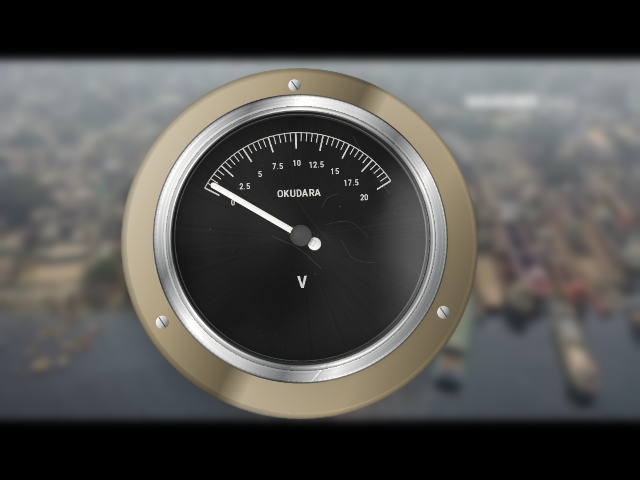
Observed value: 0.5
